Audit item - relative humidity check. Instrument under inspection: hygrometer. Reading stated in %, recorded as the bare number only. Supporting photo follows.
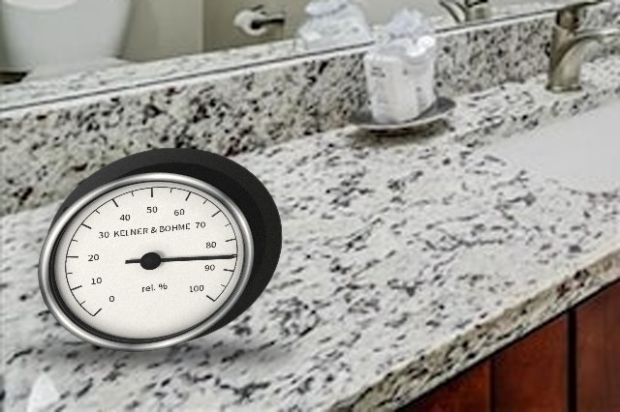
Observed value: 85
